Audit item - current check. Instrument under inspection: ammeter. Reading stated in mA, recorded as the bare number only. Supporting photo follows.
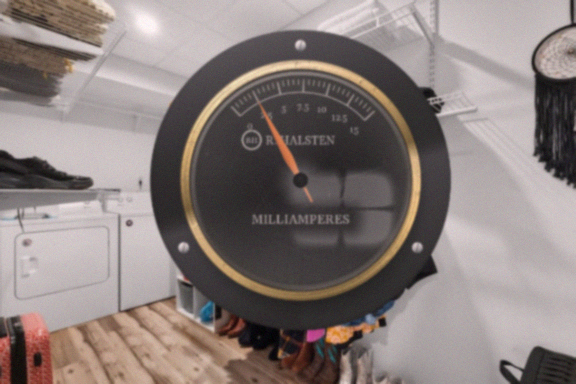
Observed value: 2.5
